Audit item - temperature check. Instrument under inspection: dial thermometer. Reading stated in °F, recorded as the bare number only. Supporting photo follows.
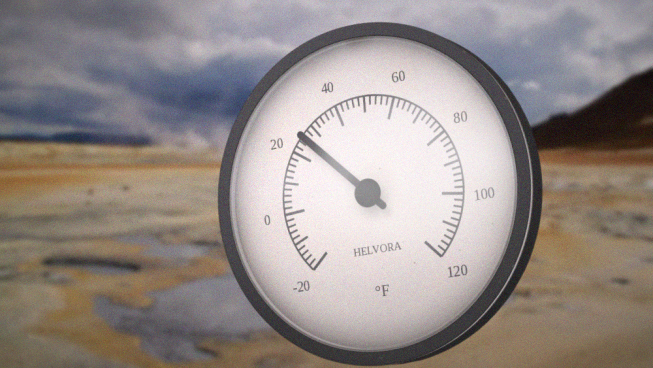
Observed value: 26
